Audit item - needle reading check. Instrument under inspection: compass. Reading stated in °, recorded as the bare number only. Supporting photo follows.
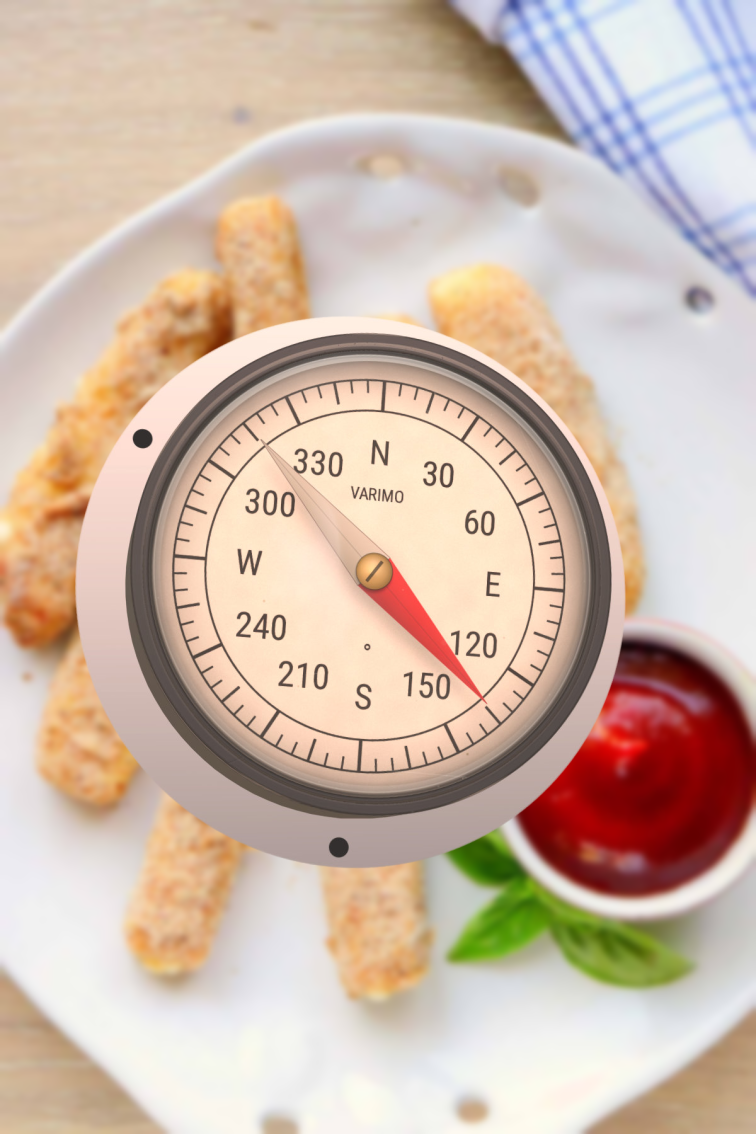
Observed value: 135
